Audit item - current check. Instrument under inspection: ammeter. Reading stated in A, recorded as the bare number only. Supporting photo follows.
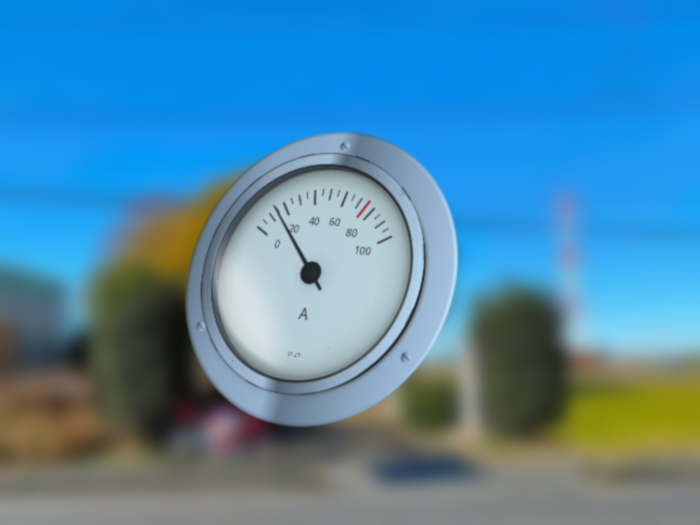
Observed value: 15
